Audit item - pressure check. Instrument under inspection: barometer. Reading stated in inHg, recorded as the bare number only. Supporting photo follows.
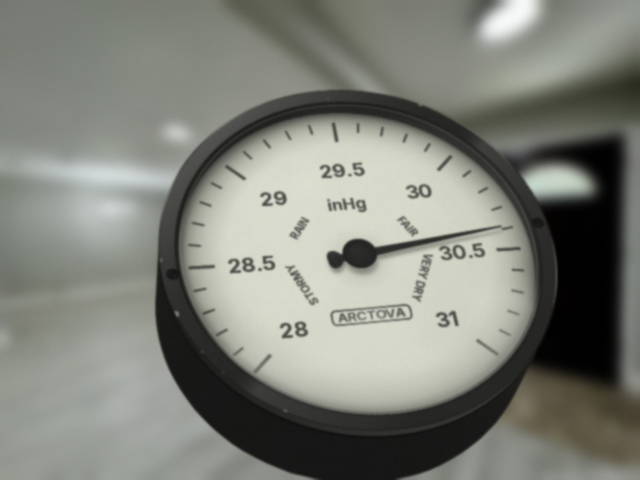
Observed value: 30.4
